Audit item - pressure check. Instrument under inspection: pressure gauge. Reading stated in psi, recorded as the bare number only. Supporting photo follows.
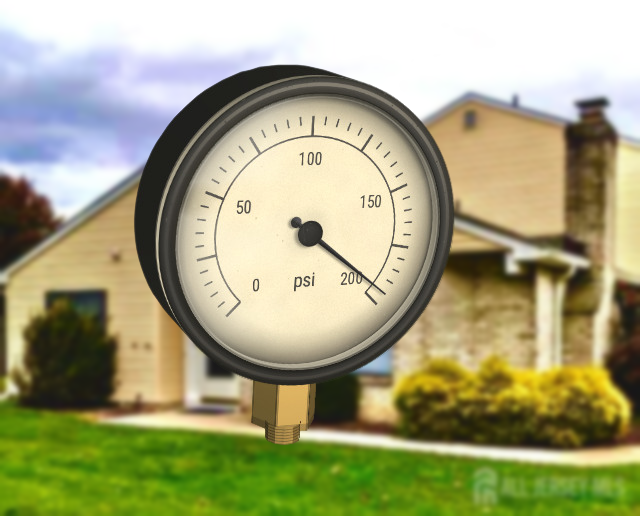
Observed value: 195
